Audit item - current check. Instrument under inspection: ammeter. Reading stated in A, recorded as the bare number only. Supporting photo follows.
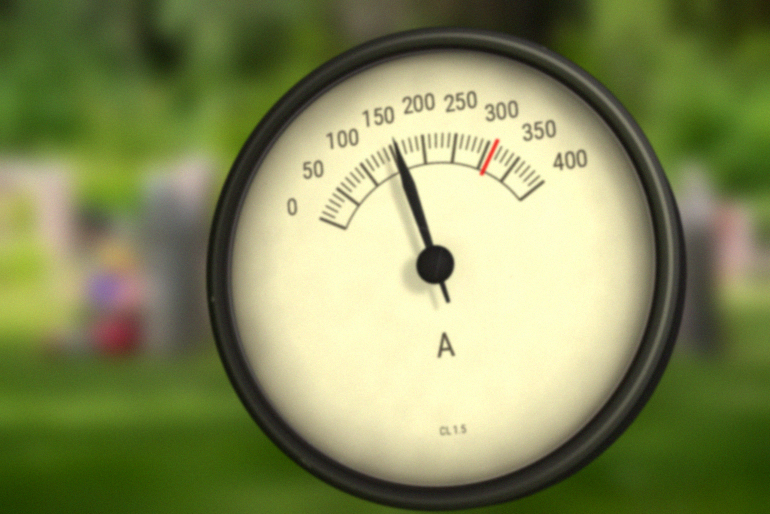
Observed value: 160
